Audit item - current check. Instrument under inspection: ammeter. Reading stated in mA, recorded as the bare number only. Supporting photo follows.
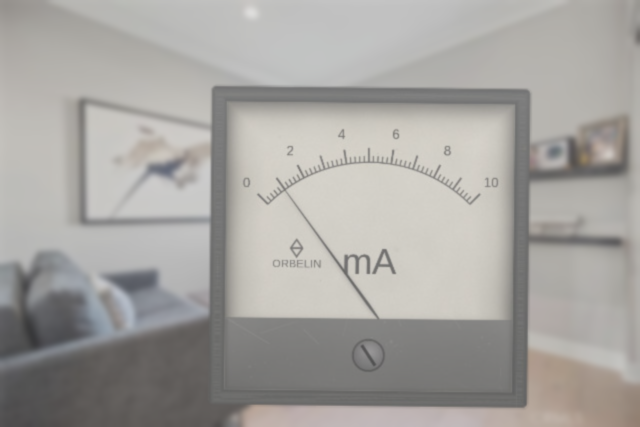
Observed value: 1
